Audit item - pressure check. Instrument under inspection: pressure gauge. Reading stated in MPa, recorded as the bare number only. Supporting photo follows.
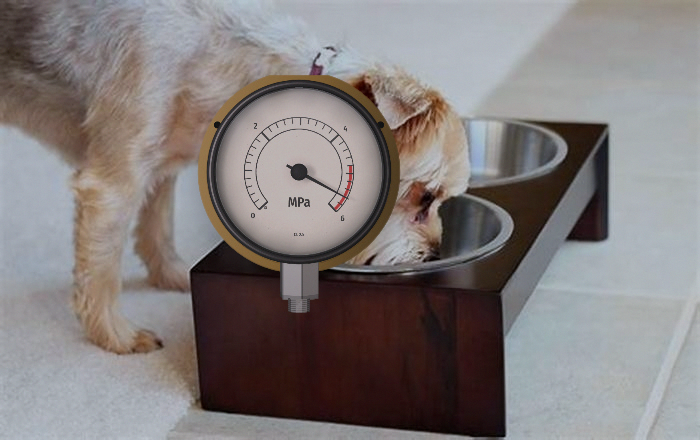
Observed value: 5.6
